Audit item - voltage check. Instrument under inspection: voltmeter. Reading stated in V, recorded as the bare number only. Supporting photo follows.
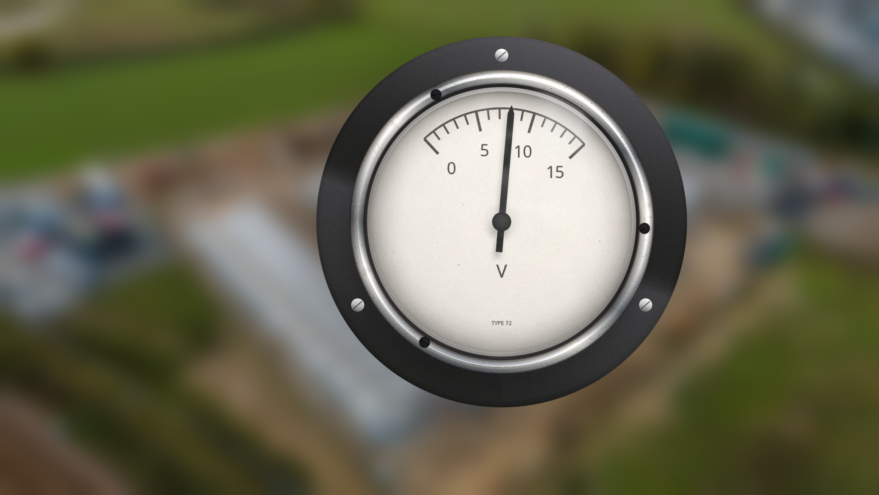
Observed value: 8
